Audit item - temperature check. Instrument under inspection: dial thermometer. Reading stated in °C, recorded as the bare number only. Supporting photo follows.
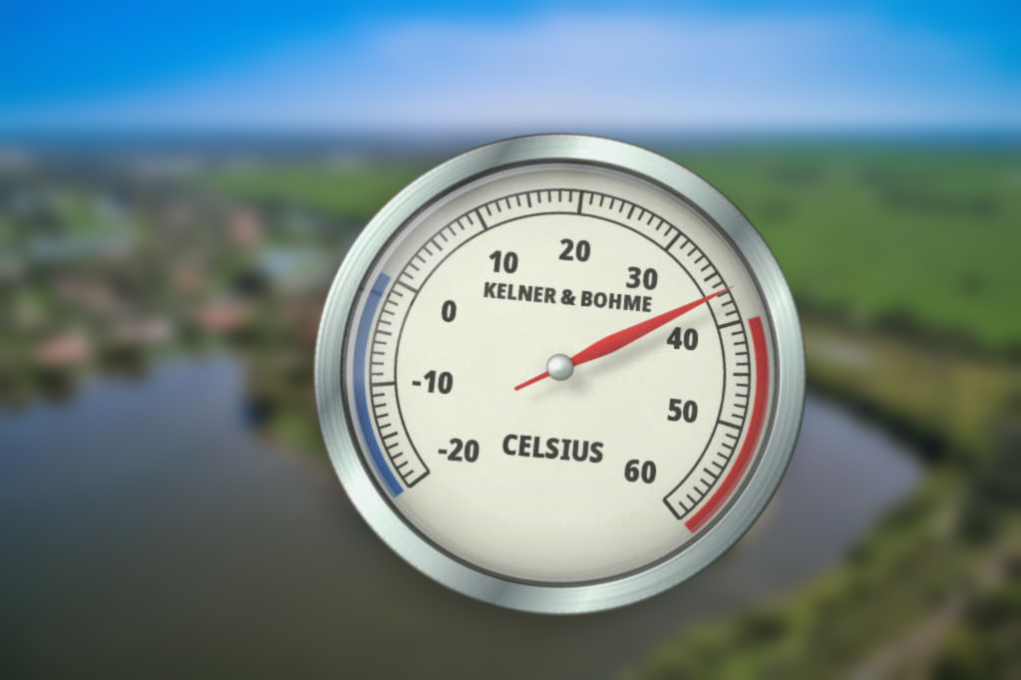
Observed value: 37
